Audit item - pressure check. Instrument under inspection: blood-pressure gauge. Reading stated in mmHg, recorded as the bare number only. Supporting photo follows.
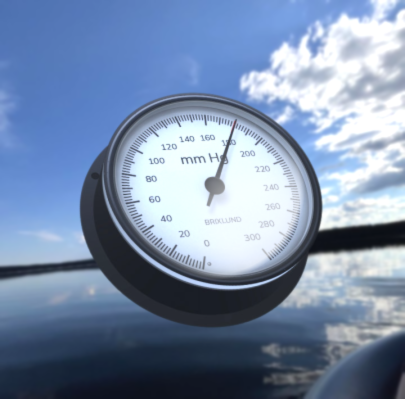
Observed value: 180
